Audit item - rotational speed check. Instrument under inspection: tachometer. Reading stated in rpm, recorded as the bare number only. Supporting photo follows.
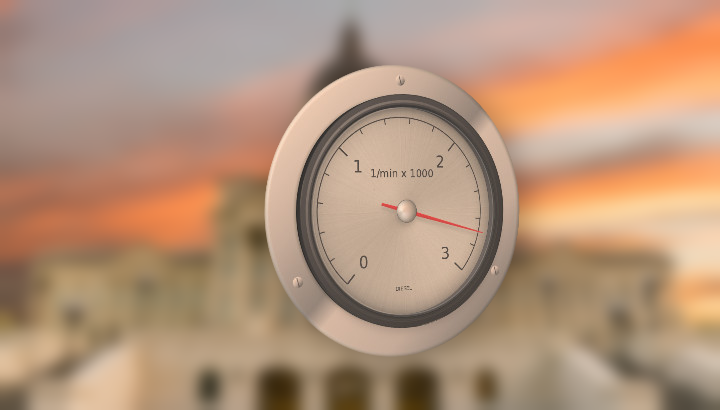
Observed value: 2700
